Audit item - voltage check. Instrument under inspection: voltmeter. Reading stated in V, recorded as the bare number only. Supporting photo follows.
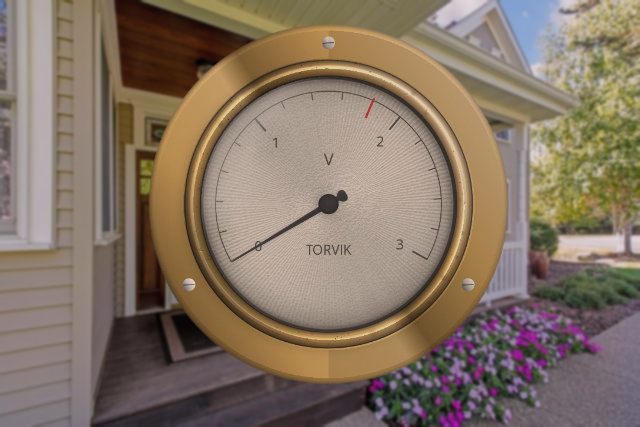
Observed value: 0
